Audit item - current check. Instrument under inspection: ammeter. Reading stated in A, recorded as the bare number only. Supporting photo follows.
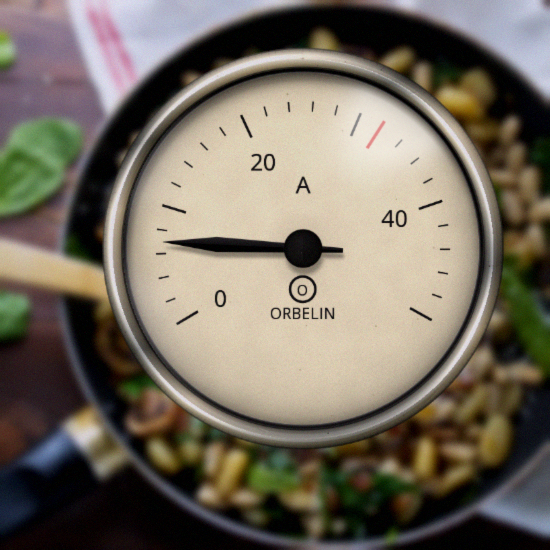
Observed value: 7
